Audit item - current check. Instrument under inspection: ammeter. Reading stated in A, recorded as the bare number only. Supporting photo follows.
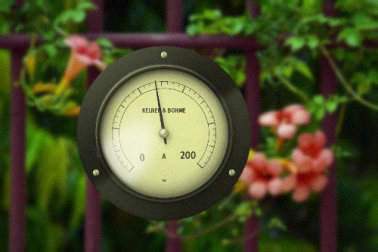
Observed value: 95
